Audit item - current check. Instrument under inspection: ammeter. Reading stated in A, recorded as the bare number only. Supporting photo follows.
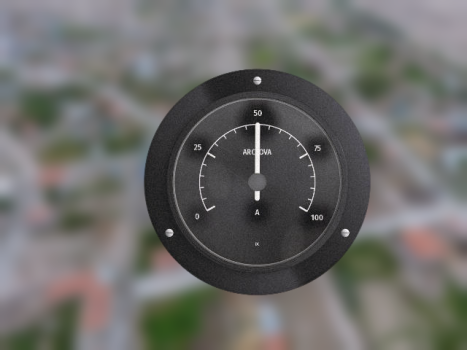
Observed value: 50
